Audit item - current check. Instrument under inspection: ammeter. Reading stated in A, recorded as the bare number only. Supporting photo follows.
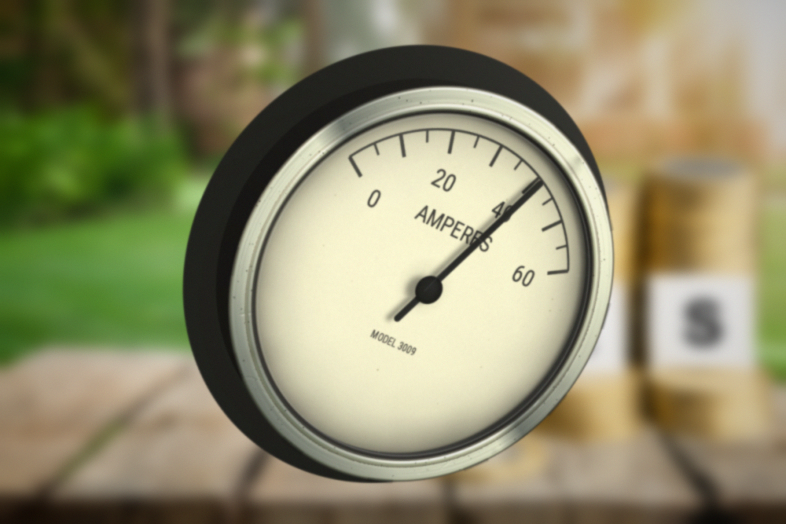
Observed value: 40
